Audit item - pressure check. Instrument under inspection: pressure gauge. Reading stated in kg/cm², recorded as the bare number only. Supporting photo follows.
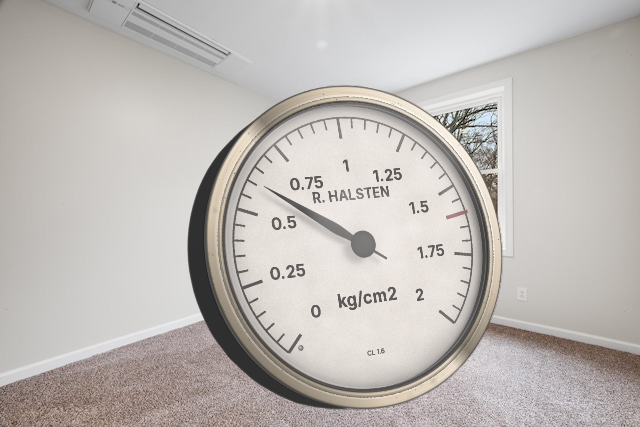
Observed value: 0.6
